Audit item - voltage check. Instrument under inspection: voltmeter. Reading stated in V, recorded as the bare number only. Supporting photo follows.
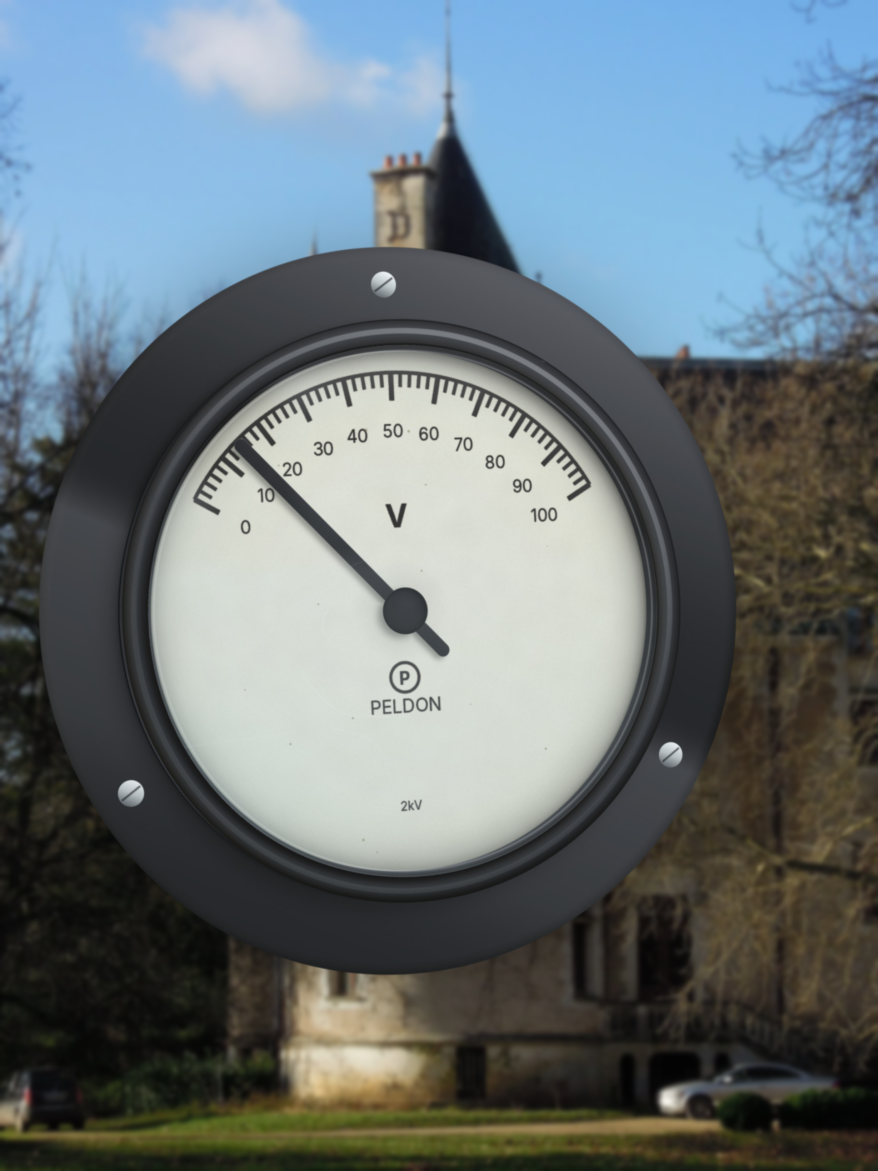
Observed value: 14
